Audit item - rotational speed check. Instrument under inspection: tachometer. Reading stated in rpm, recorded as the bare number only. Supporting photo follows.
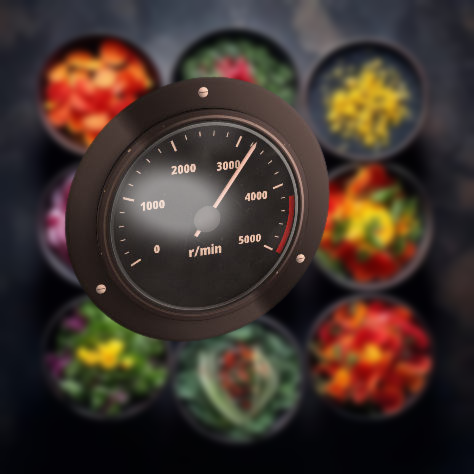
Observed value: 3200
